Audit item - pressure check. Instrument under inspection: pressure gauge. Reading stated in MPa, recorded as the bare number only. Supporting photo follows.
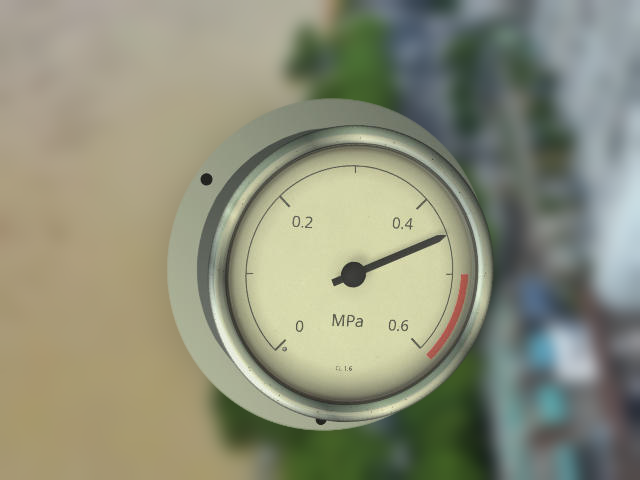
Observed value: 0.45
